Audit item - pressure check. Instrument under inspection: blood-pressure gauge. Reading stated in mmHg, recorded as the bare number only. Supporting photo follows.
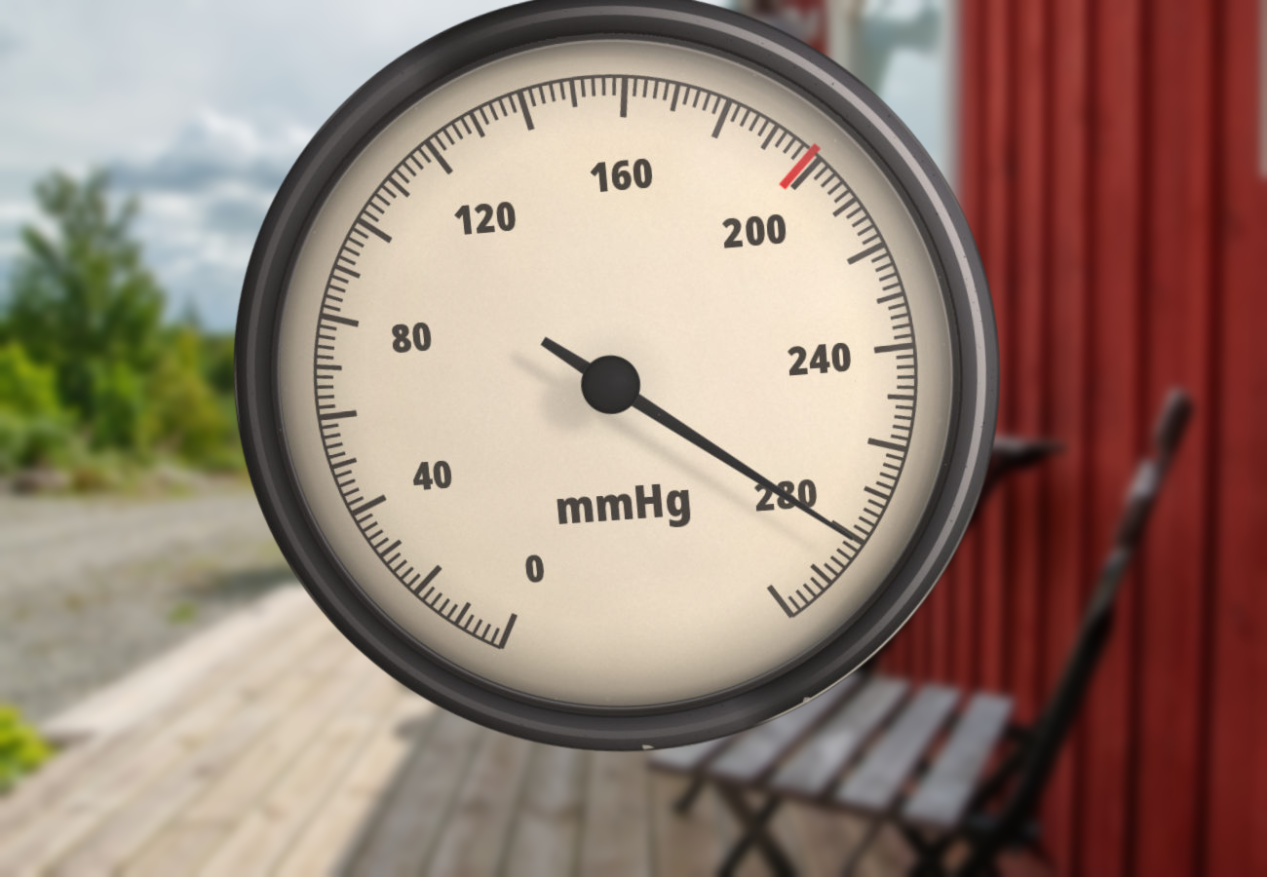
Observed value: 280
